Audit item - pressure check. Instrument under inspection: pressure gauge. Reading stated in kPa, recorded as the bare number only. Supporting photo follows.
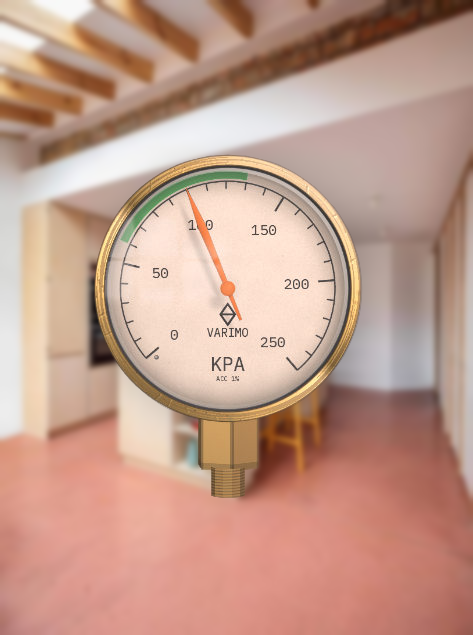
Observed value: 100
